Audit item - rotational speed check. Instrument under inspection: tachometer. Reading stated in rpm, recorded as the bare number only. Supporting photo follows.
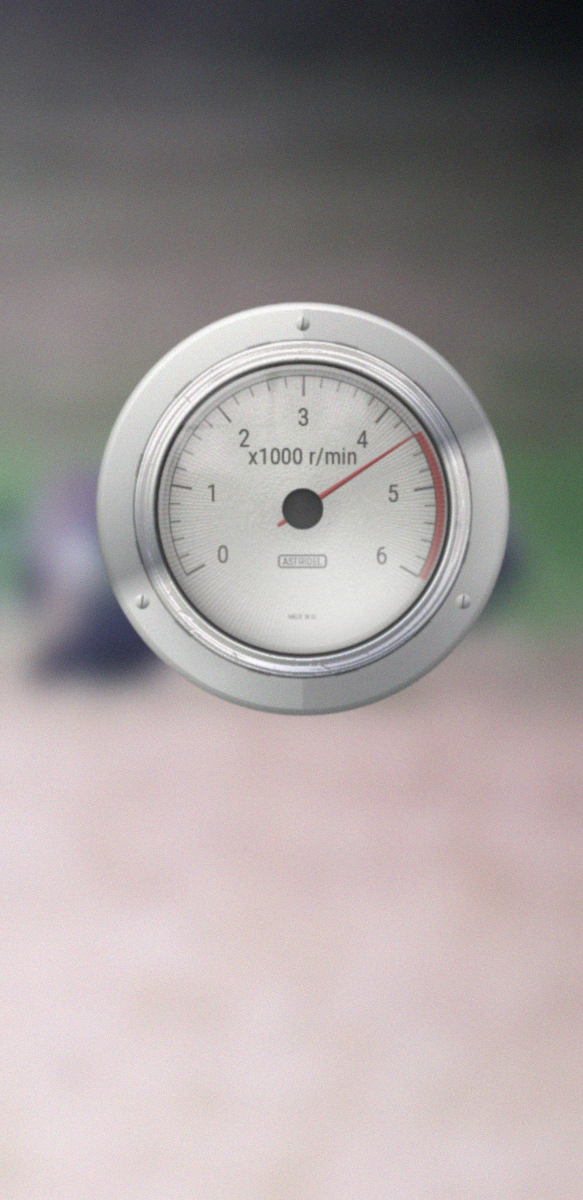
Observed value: 4400
